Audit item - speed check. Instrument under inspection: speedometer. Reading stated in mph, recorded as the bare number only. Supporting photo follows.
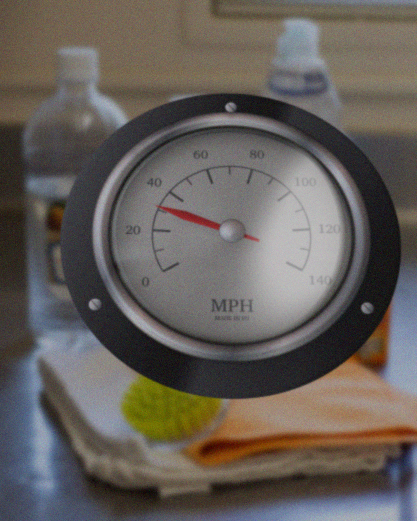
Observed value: 30
